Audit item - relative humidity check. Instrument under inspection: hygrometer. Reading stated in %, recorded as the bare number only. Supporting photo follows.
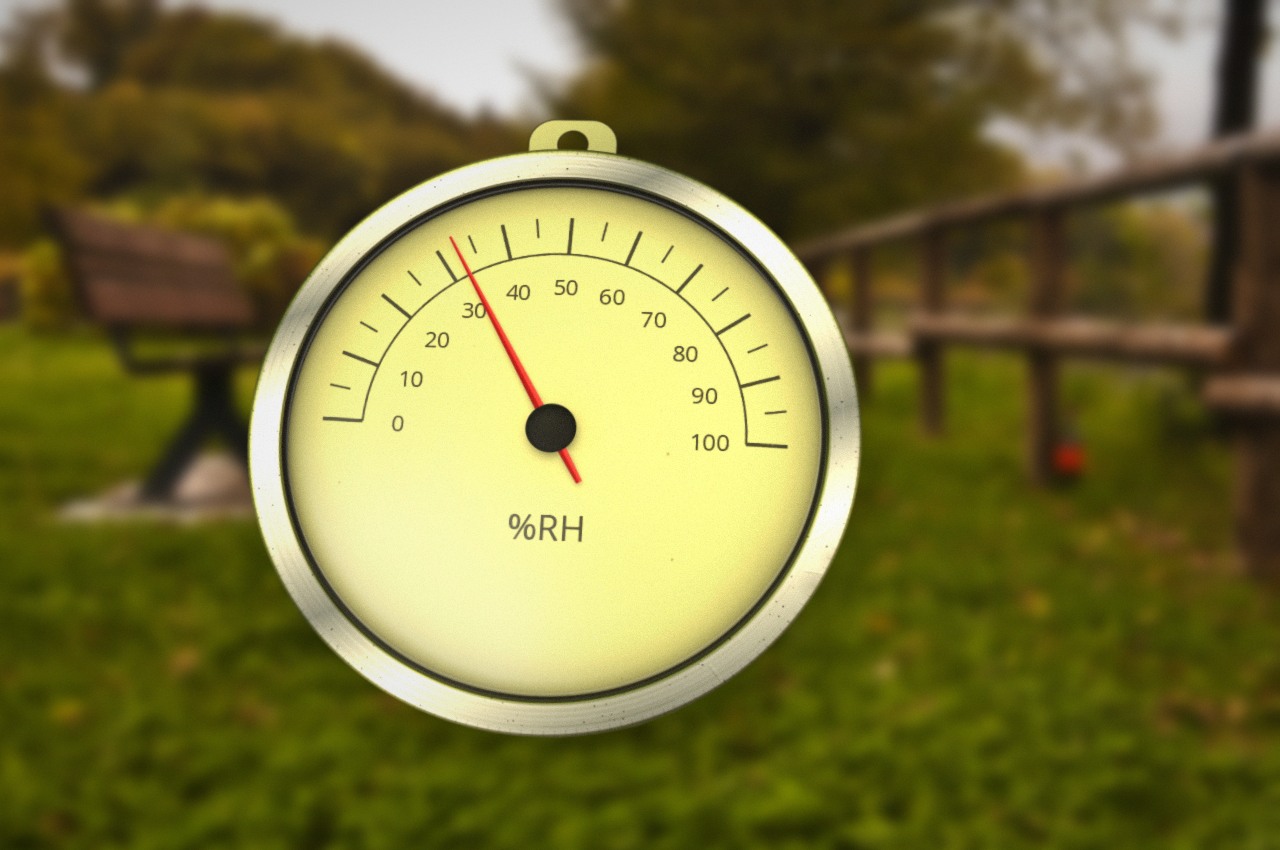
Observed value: 32.5
